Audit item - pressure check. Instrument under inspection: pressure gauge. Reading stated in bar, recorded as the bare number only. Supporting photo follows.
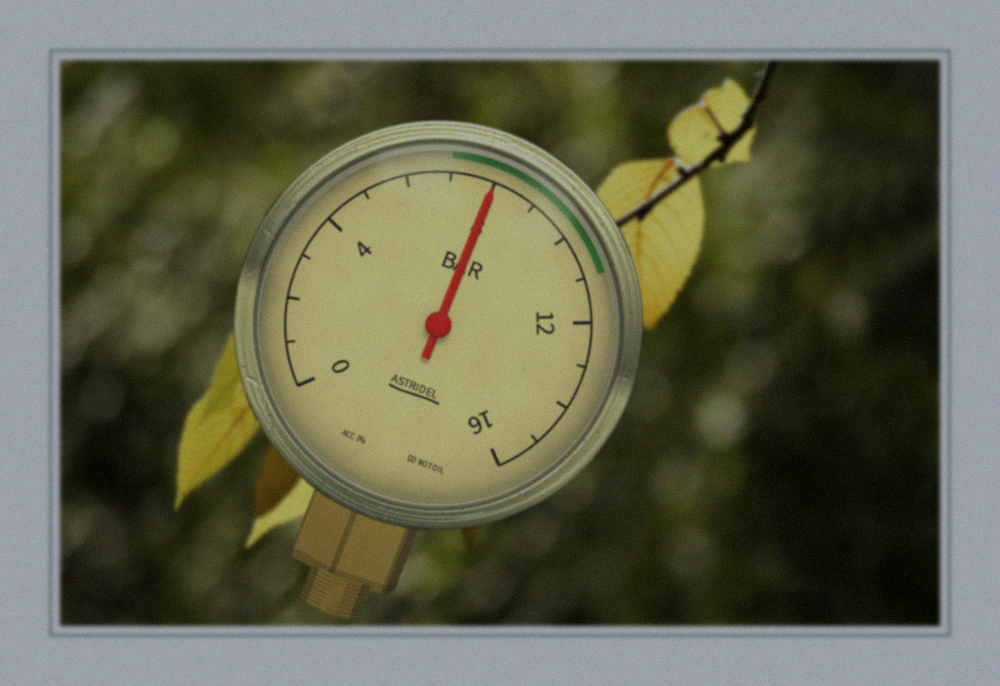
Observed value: 8
